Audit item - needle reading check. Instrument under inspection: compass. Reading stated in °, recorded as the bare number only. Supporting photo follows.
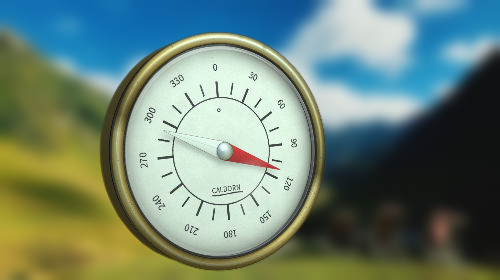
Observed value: 112.5
